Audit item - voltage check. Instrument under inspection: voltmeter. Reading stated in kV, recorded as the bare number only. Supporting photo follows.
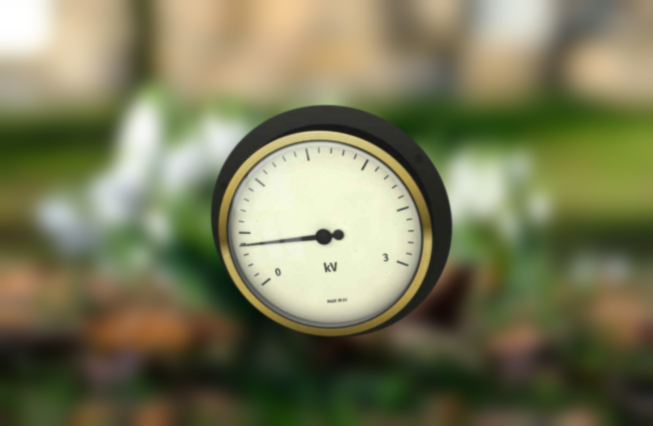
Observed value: 0.4
